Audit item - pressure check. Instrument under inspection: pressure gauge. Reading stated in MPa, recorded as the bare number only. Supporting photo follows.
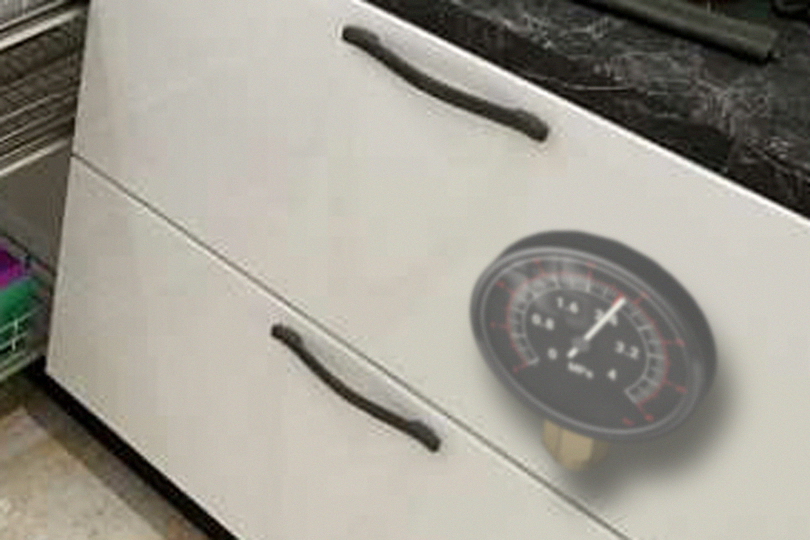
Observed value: 2.4
